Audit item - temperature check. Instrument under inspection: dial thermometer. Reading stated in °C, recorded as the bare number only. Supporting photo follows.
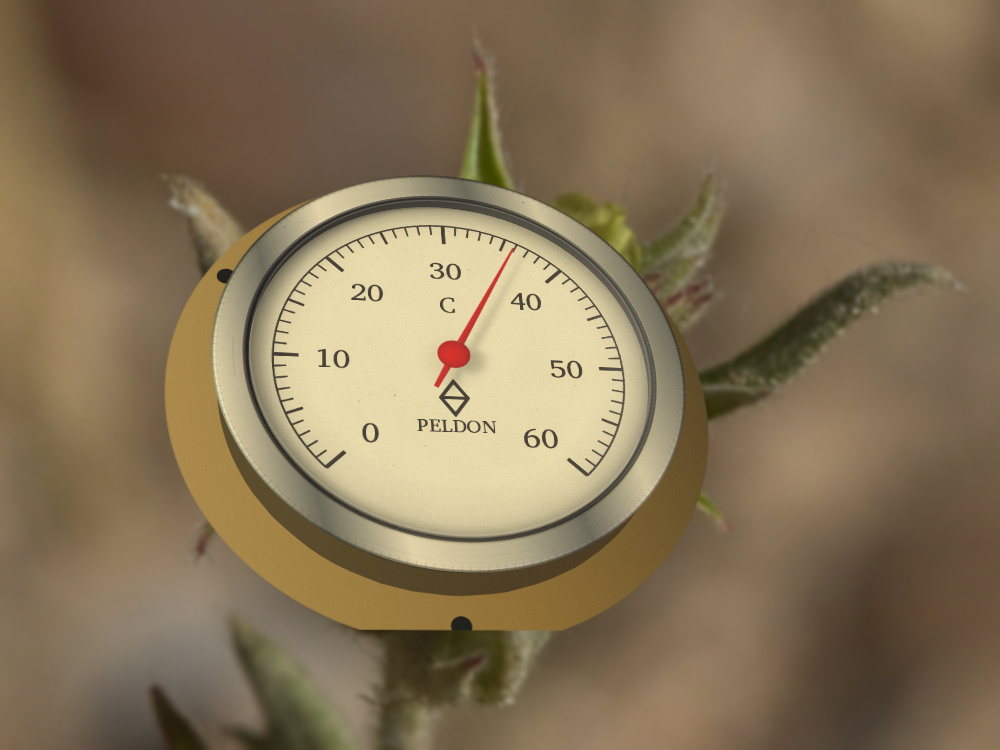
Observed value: 36
